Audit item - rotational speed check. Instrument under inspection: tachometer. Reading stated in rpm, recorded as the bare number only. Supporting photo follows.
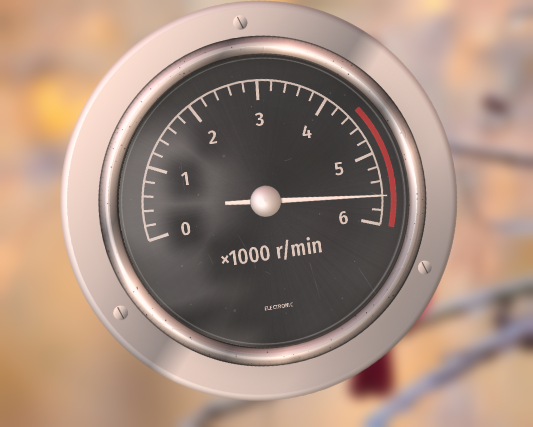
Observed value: 5600
